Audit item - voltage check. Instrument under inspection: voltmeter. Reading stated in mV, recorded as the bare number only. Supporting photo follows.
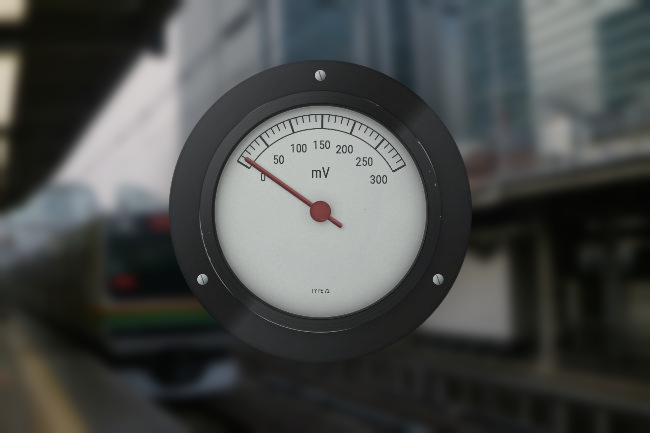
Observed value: 10
